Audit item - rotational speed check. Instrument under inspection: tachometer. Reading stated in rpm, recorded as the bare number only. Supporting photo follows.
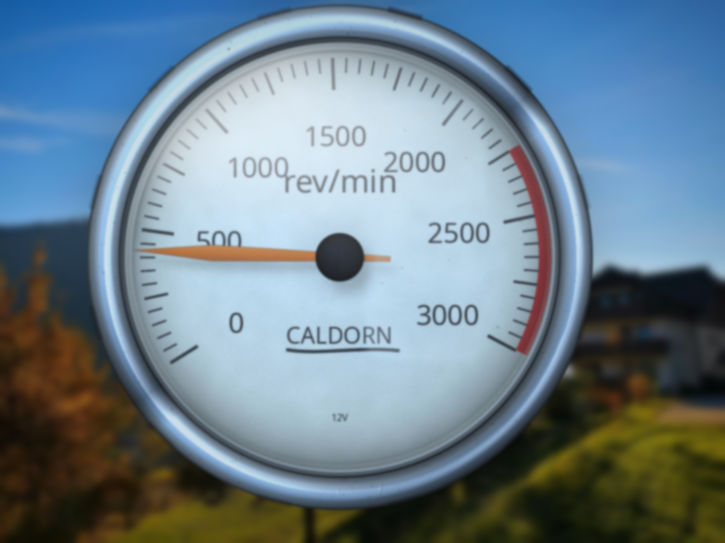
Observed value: 425
